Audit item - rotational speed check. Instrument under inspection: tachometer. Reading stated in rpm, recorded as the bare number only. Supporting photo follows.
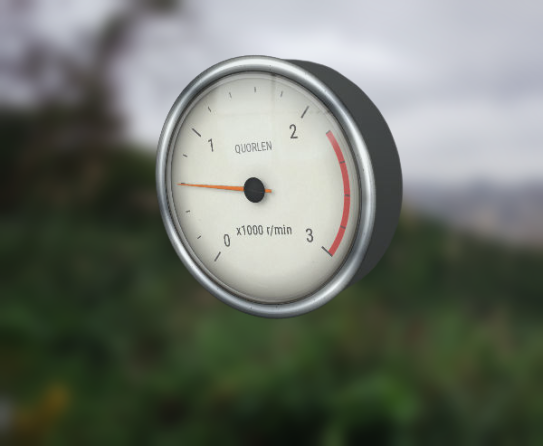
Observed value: 600
